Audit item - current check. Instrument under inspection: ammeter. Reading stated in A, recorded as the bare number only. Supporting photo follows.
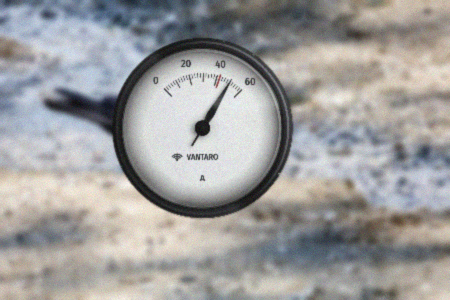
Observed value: 50
